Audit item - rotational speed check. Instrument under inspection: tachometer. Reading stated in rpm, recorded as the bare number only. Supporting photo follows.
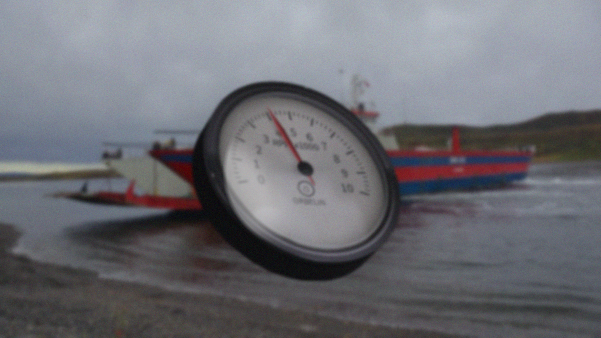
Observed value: 4000
